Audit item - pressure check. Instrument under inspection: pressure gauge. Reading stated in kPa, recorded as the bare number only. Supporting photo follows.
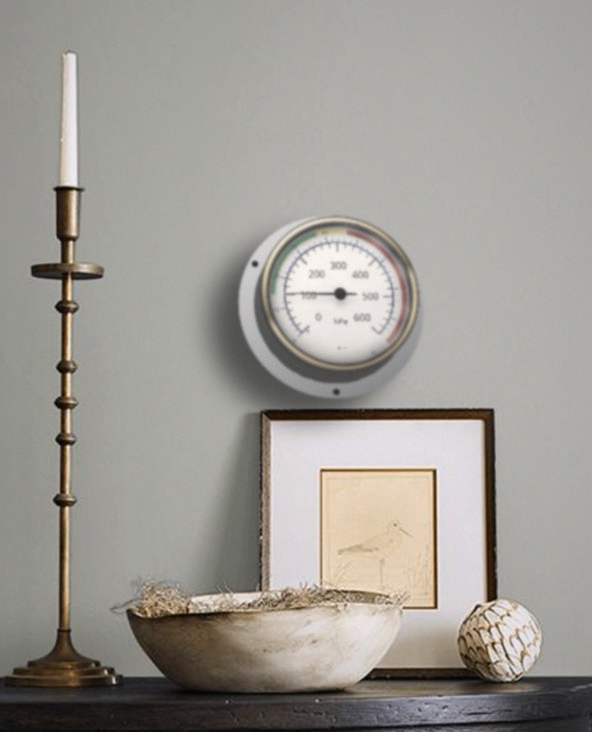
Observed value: 100
